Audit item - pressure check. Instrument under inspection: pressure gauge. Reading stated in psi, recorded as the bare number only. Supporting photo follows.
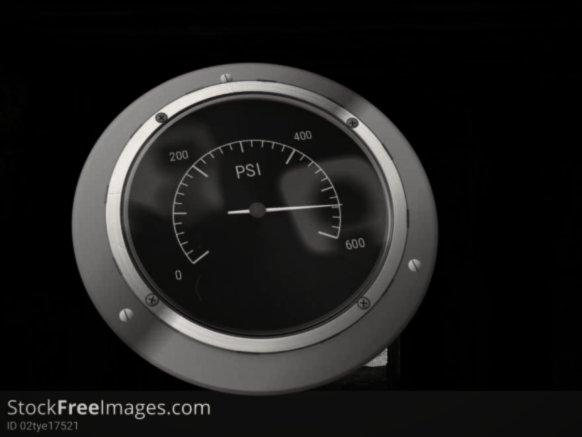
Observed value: 540
